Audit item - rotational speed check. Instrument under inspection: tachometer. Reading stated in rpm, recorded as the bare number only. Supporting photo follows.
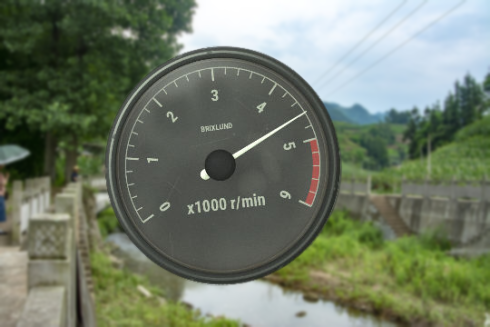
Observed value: 4600
